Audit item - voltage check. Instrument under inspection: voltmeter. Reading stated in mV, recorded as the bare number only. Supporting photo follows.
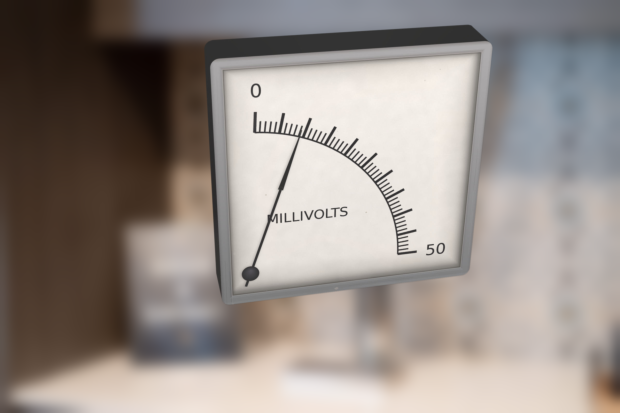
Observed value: 9
